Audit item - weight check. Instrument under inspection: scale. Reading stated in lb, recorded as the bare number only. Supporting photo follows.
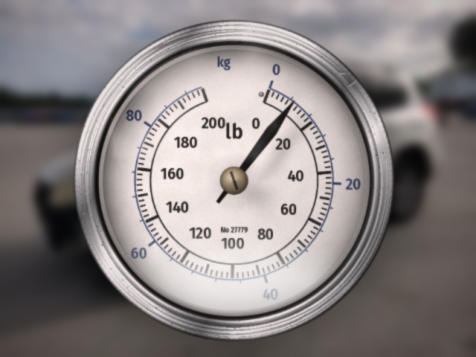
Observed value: 10
